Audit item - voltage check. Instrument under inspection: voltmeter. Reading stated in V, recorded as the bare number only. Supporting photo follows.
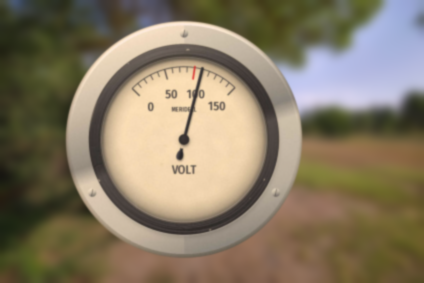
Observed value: 100
